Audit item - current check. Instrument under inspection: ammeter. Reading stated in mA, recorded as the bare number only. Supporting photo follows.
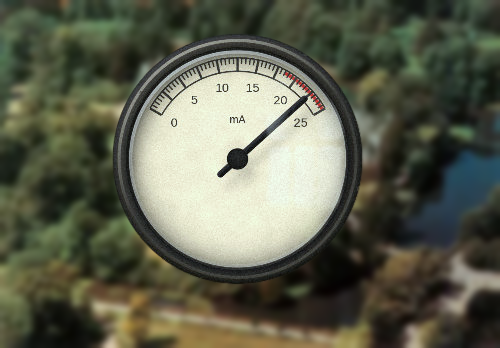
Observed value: 22.5
